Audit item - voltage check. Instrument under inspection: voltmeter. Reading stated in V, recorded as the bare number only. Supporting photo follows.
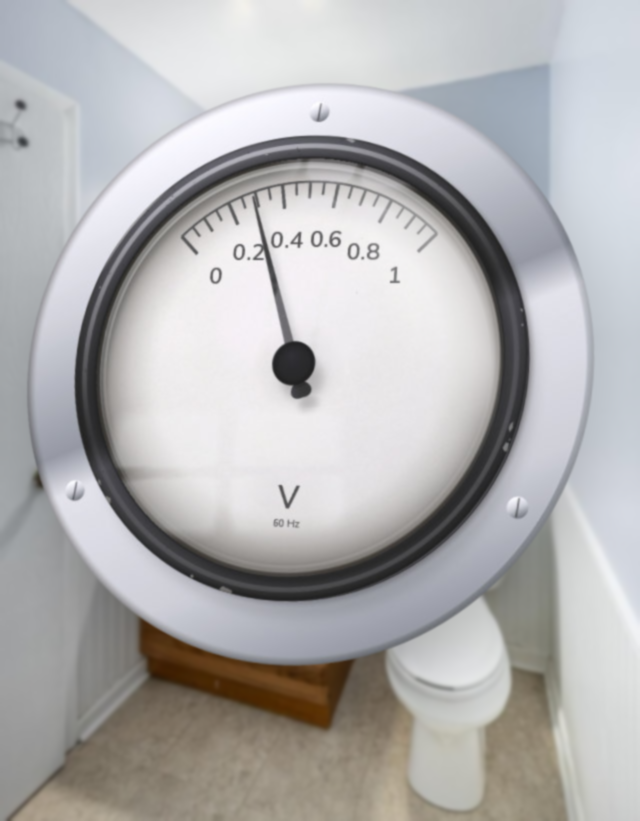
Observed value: 0.3
